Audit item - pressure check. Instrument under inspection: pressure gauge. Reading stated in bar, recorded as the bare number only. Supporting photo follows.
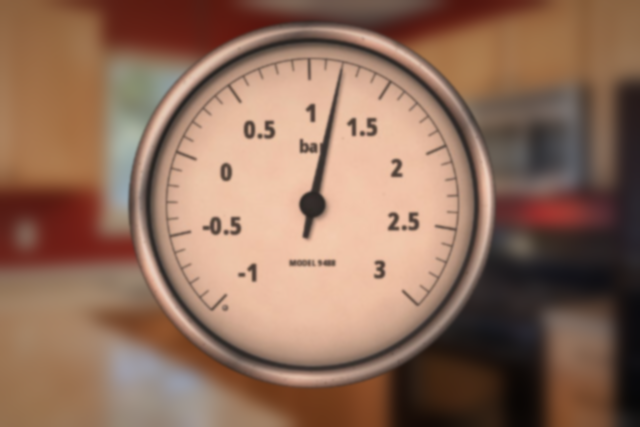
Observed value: 1.2
